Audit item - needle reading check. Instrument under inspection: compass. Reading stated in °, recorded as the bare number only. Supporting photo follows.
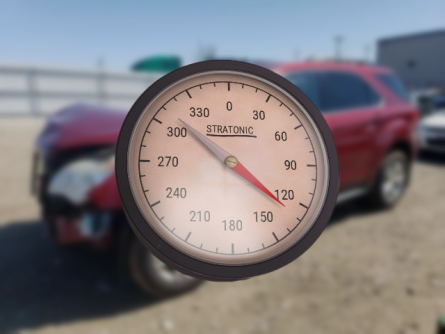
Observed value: 130
